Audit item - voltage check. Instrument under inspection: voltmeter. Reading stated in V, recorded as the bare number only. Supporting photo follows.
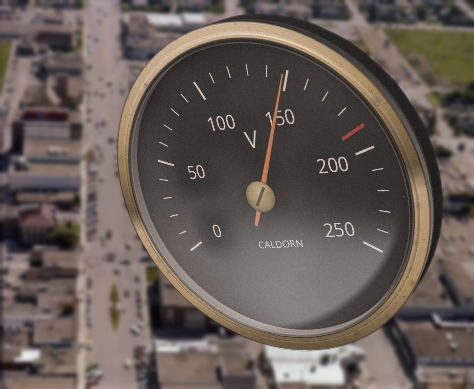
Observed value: 150
